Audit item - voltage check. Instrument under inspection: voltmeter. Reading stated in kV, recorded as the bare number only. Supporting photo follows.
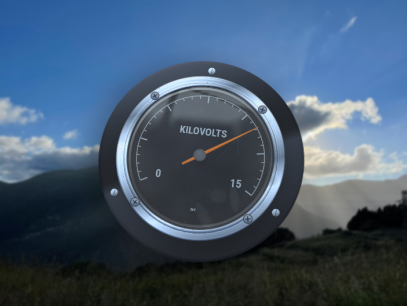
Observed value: 11
